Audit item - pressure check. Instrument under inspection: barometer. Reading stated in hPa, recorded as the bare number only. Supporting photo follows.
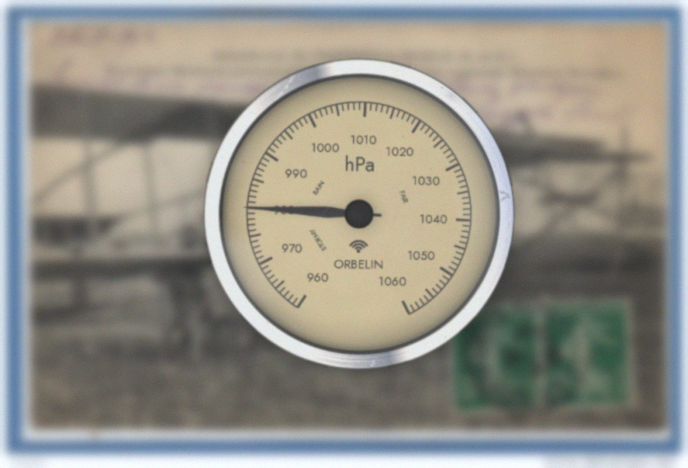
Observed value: 980
